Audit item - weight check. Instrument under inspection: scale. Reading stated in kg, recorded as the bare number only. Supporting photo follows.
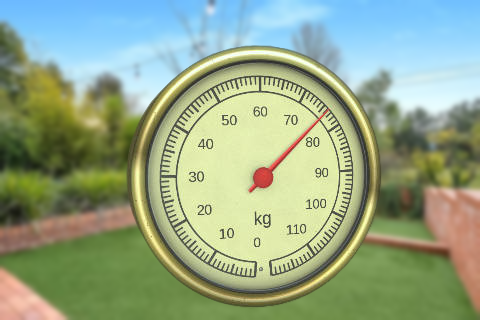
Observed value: 76
